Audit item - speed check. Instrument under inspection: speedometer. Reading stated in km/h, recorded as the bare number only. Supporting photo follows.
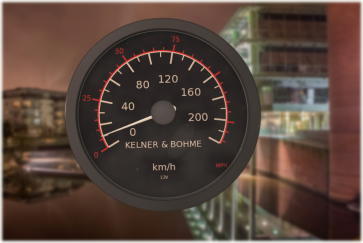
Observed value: 10
